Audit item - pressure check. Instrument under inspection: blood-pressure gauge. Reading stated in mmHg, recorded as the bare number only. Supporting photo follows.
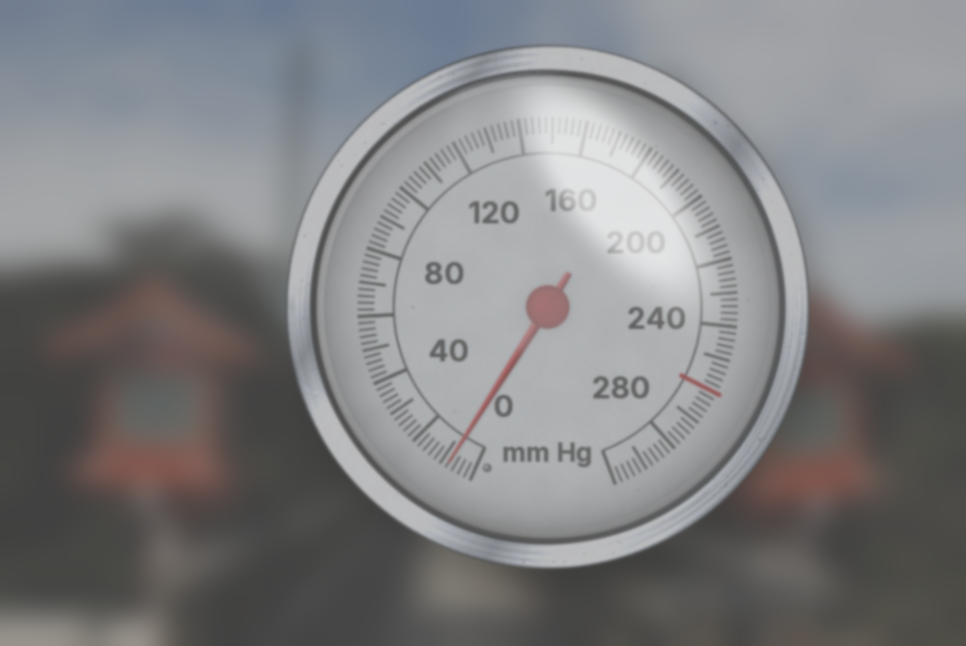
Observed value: 8
